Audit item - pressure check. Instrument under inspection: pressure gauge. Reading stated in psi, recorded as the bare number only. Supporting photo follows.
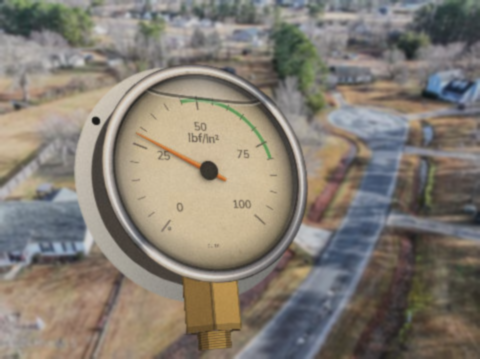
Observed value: 27.5
